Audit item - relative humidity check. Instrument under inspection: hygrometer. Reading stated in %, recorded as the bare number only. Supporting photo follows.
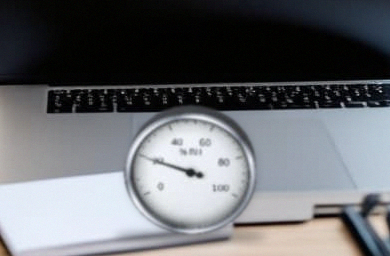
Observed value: 20
